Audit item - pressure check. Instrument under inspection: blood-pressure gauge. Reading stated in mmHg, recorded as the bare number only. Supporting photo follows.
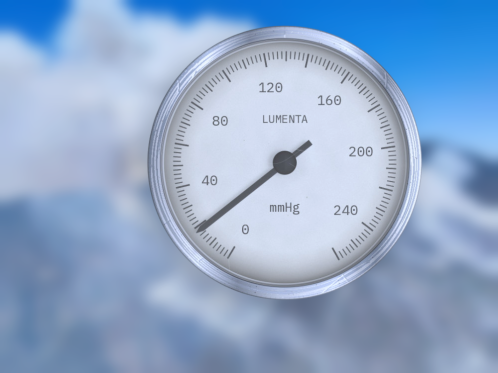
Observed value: 18
